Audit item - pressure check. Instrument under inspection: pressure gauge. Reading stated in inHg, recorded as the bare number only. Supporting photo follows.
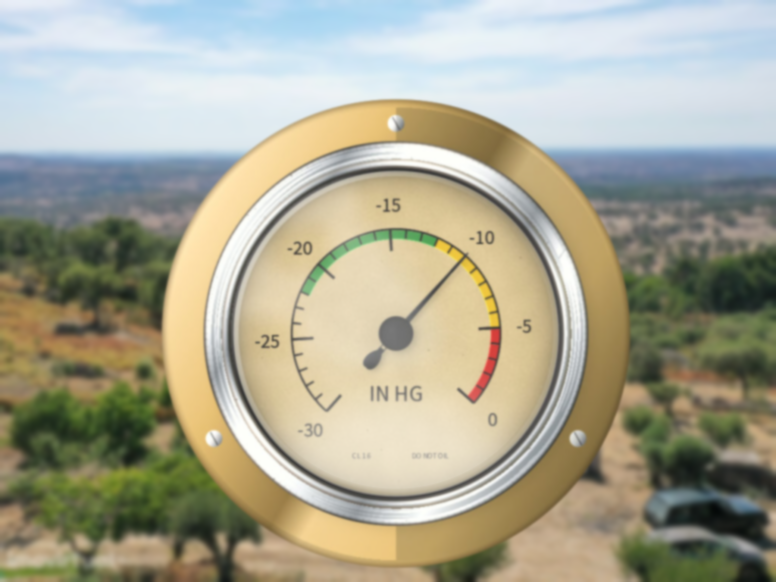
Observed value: -10
